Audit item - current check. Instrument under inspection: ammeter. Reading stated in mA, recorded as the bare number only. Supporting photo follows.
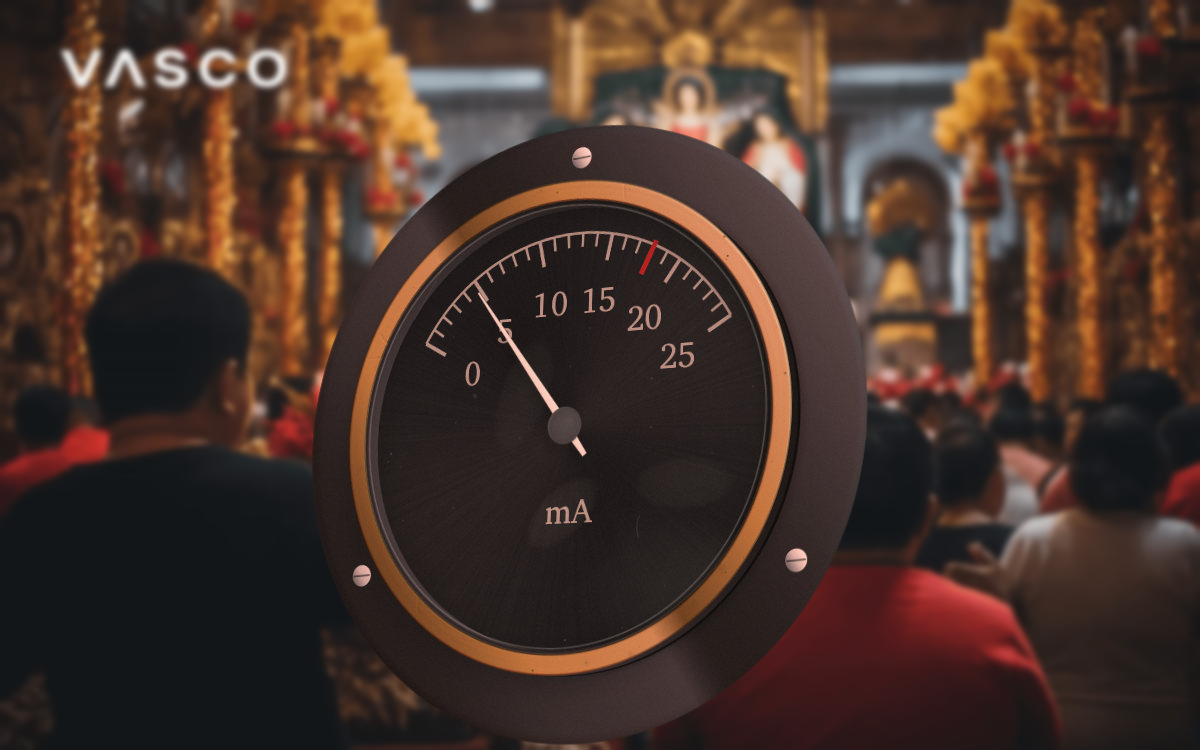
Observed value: 5
